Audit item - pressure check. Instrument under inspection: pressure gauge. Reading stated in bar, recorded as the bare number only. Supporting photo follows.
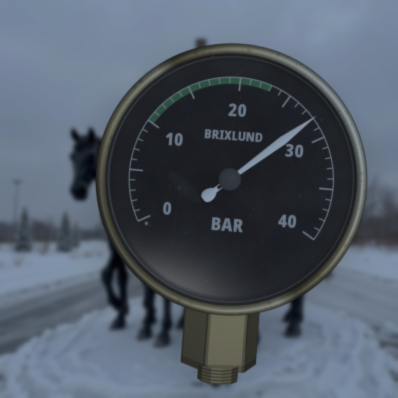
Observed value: 28
